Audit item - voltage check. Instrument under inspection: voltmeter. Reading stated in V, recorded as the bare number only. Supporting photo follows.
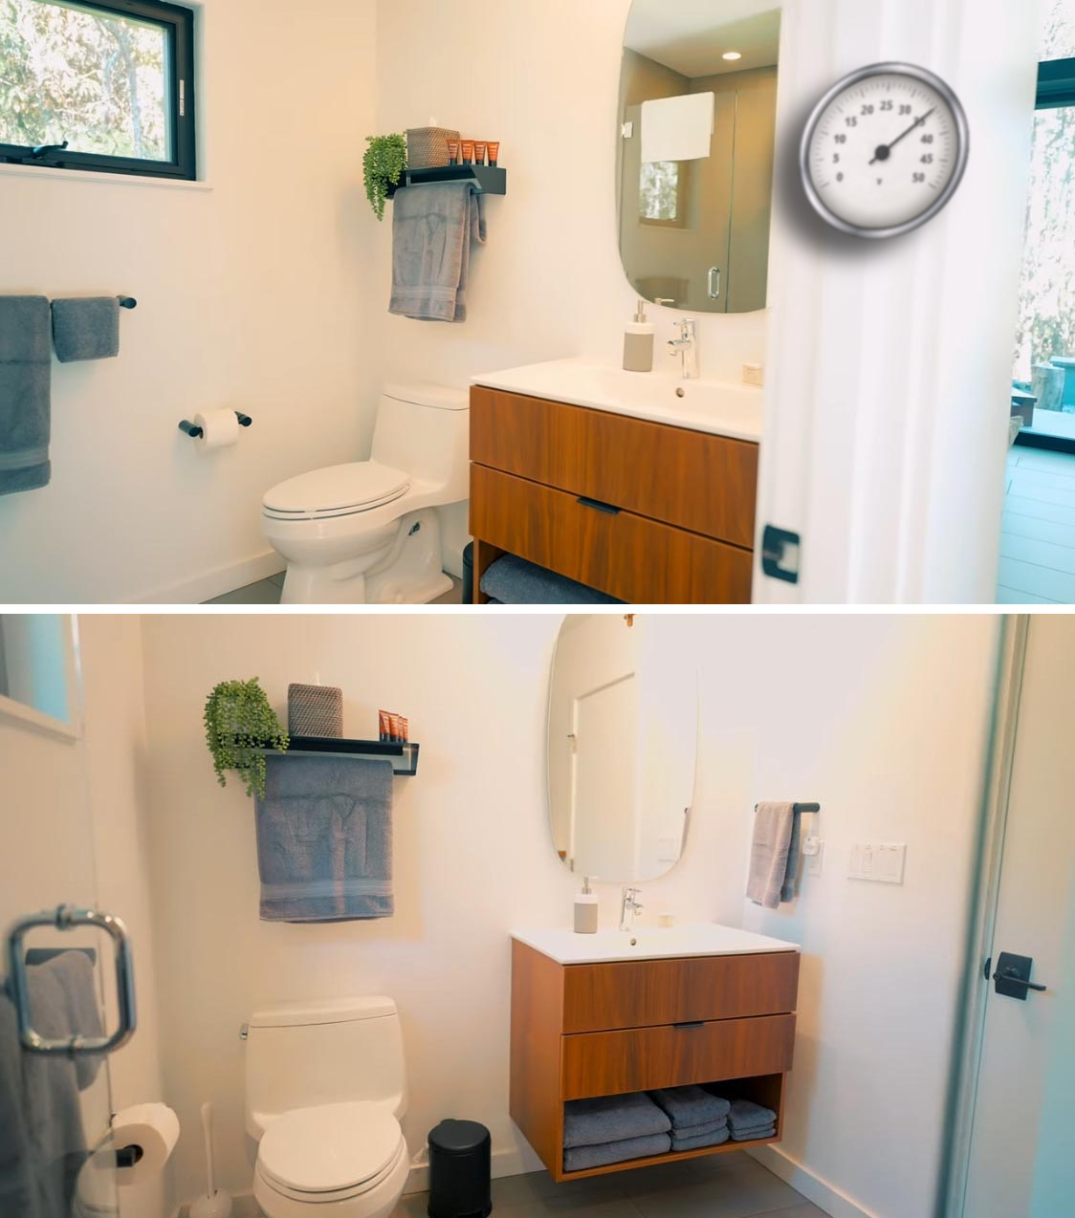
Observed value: 35
